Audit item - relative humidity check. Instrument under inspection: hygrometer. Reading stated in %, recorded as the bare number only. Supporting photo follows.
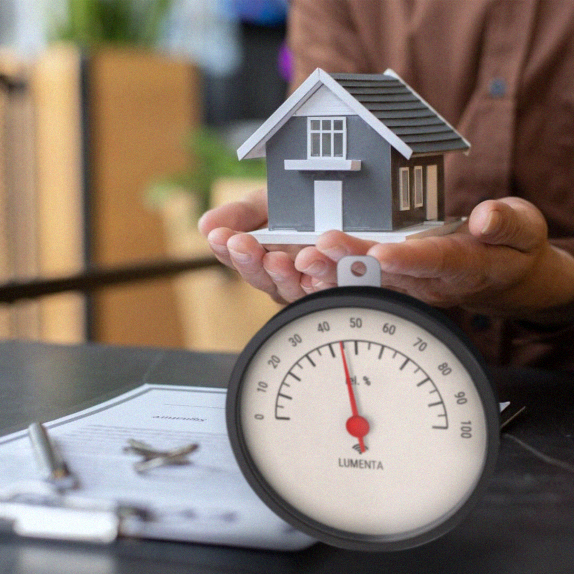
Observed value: 45
